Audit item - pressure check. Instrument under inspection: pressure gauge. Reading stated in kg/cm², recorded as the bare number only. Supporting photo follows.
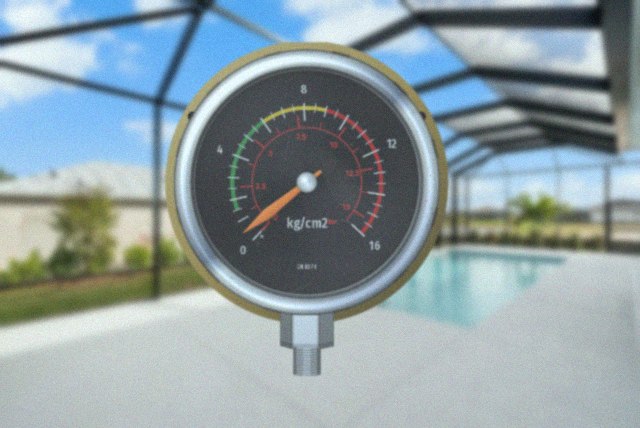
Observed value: 0.5
